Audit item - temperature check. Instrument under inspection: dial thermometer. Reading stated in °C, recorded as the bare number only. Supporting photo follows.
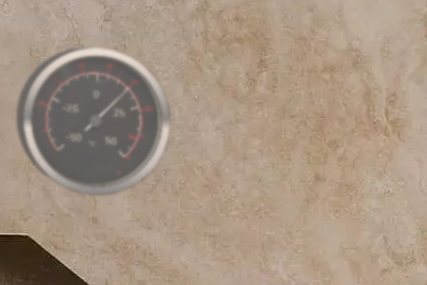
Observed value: 15
